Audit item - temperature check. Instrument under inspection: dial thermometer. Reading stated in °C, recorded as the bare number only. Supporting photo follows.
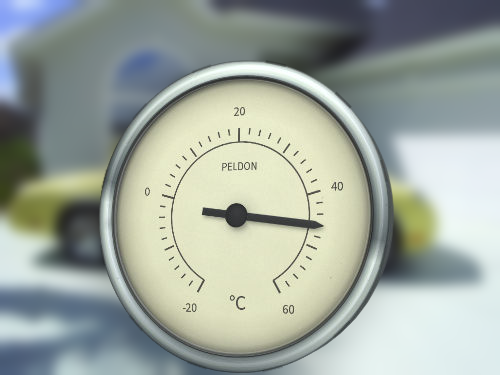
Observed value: 46
